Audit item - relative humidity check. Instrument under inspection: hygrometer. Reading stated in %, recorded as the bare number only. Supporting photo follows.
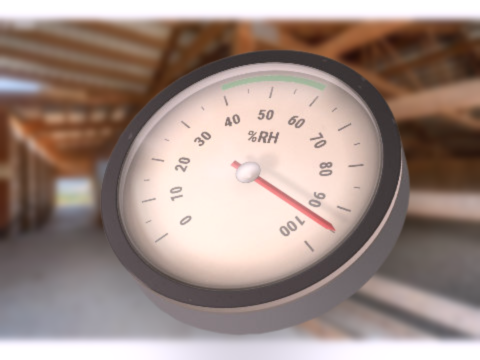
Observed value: 95
